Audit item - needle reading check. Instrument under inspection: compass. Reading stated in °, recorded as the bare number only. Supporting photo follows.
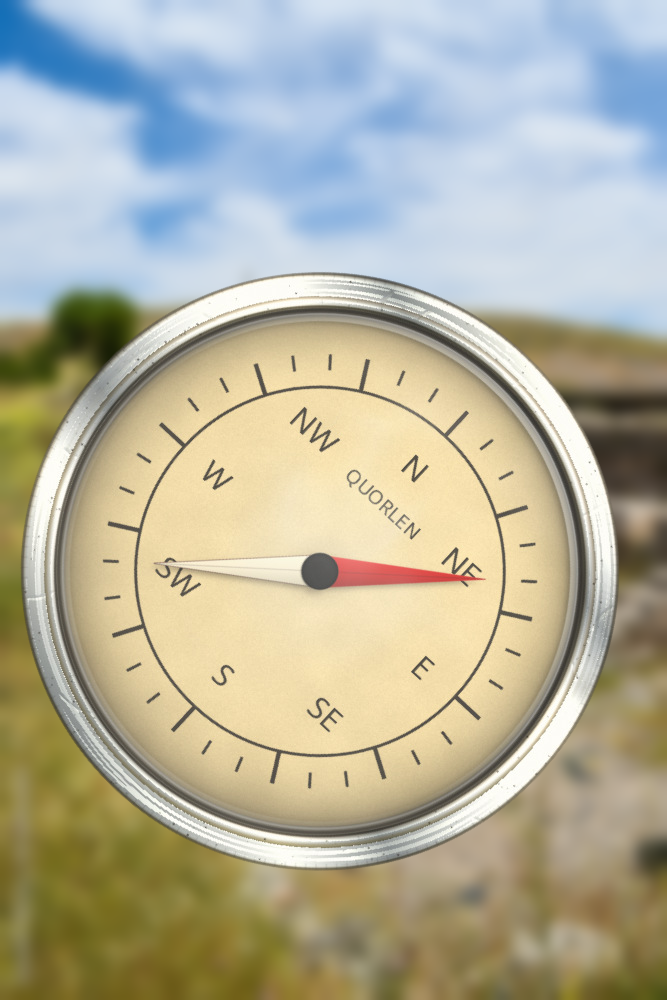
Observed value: 50
